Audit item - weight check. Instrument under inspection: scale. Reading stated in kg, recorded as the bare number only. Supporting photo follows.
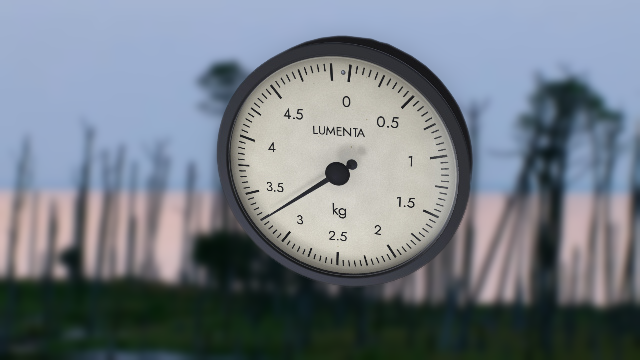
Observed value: 3.25
